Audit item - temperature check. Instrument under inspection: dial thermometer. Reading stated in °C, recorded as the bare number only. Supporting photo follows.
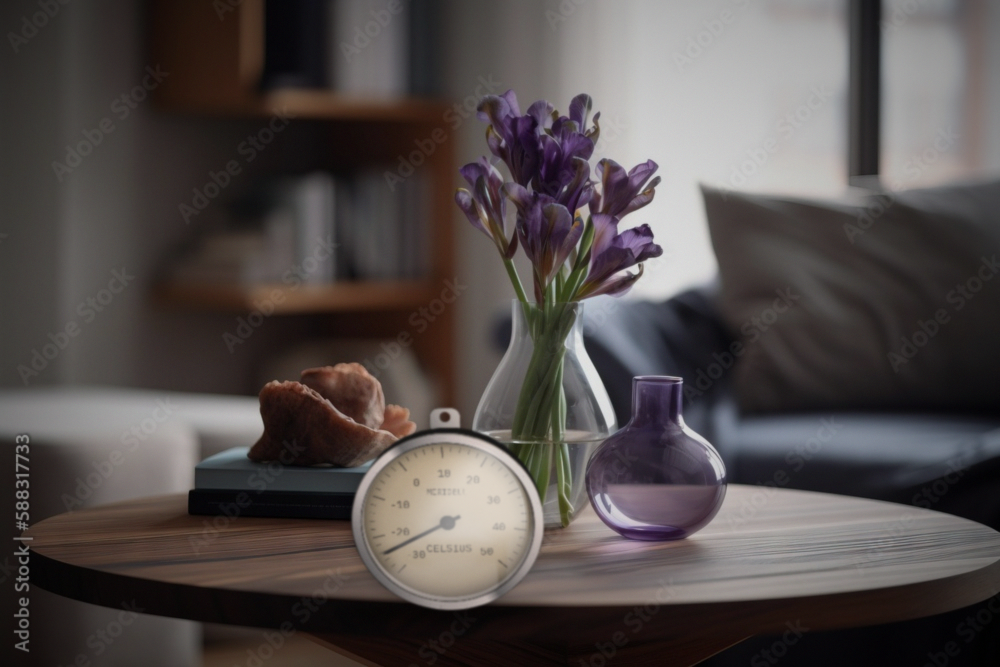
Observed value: -24
